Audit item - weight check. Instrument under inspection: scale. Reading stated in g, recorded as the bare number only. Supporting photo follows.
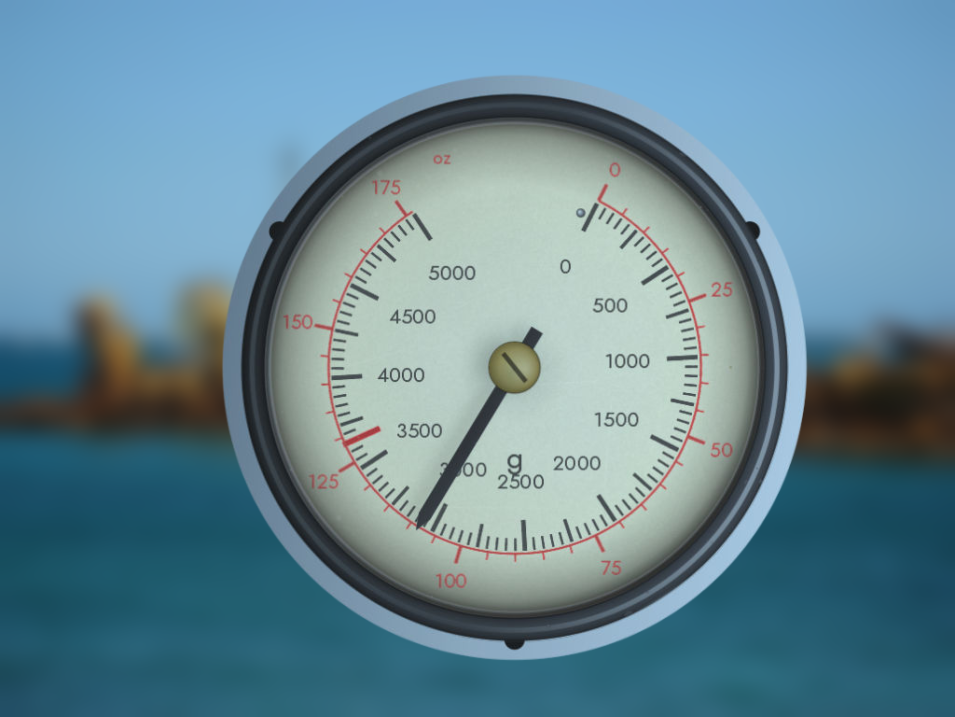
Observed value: 3075
